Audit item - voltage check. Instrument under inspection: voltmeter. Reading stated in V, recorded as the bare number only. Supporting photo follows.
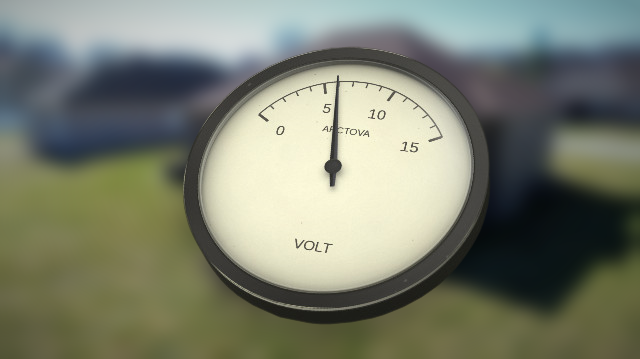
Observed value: 6
